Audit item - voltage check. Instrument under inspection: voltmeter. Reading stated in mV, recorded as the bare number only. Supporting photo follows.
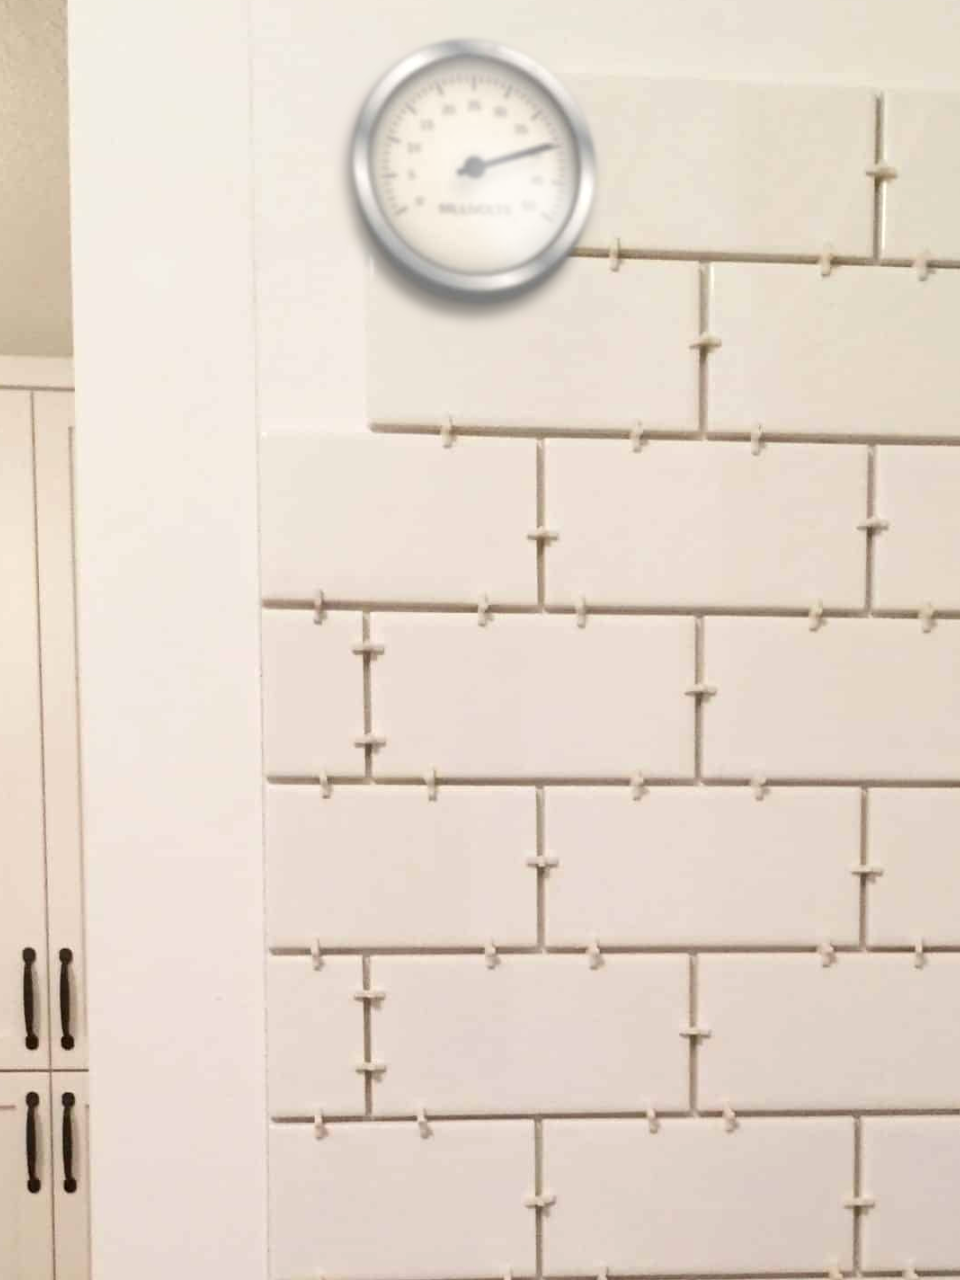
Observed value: 40
